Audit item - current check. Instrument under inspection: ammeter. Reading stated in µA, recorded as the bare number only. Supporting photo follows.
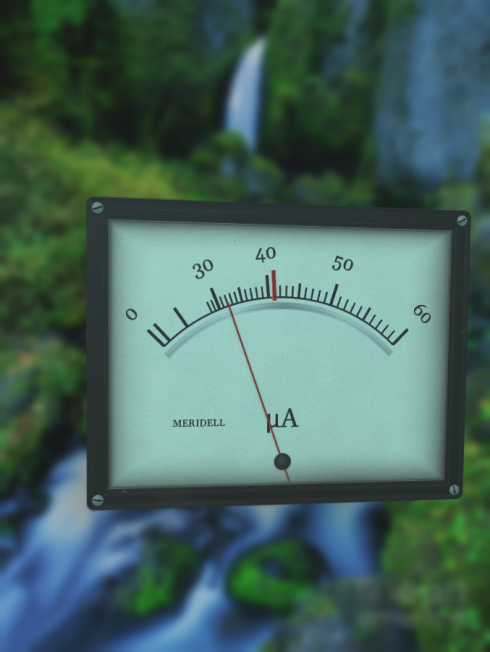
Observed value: 32
